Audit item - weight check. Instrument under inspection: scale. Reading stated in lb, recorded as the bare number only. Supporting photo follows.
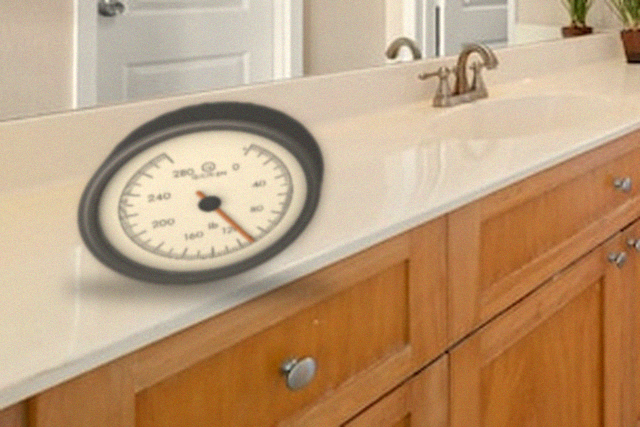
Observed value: 110
